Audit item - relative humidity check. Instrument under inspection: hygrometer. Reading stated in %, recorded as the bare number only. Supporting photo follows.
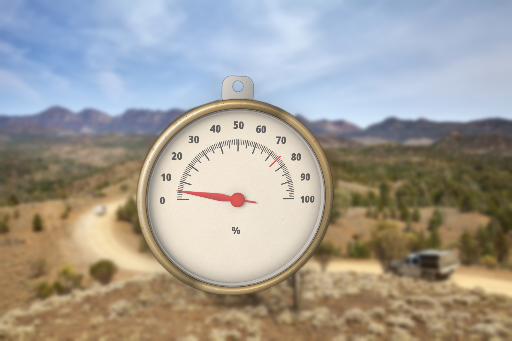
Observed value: 5
